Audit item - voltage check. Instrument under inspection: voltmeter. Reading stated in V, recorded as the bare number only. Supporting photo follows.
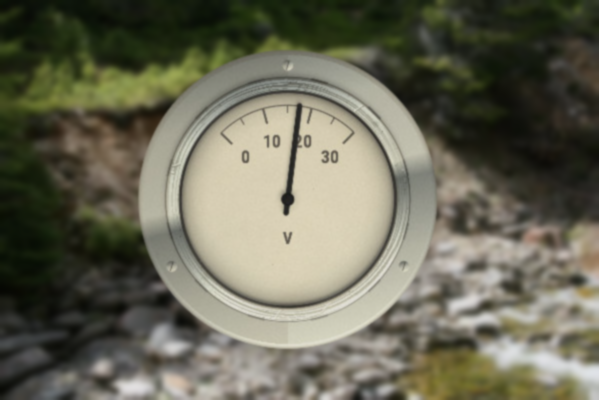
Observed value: 17.5
